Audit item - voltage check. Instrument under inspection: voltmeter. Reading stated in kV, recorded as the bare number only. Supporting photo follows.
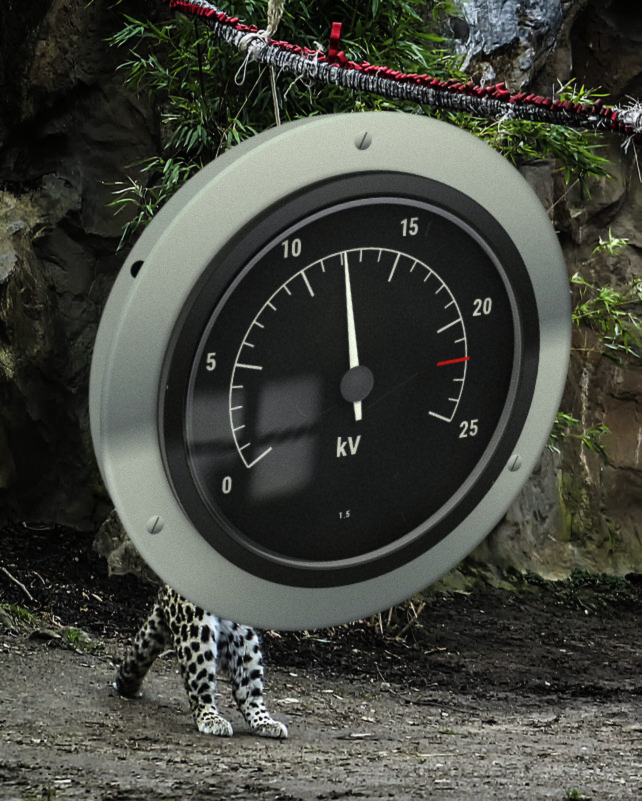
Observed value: 12
